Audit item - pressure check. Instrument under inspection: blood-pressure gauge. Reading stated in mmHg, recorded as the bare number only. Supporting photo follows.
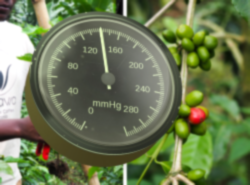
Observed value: 140
